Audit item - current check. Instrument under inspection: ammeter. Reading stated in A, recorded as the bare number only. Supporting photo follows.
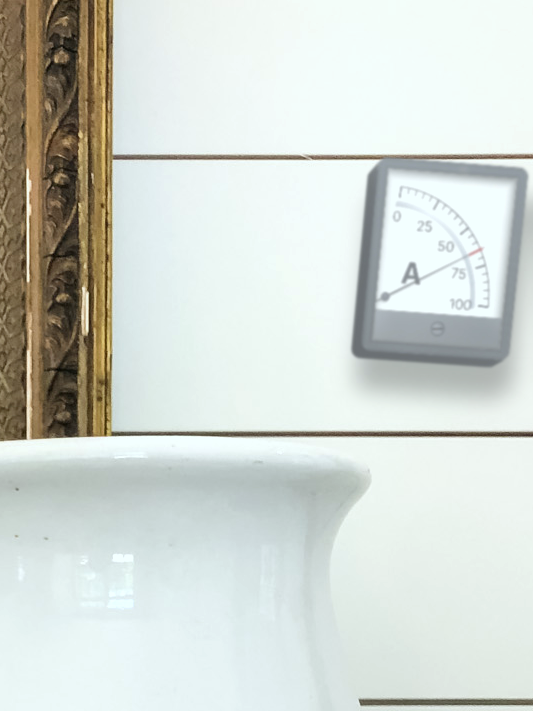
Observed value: 65
